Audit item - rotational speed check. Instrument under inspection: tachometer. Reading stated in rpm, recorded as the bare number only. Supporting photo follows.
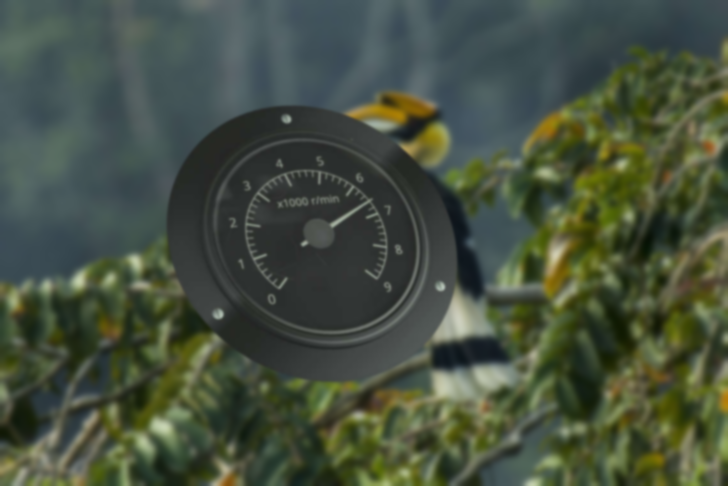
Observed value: 6600
